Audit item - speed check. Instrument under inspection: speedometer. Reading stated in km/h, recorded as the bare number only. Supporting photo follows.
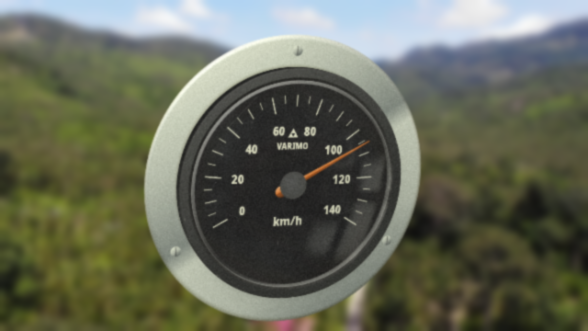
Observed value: 105
